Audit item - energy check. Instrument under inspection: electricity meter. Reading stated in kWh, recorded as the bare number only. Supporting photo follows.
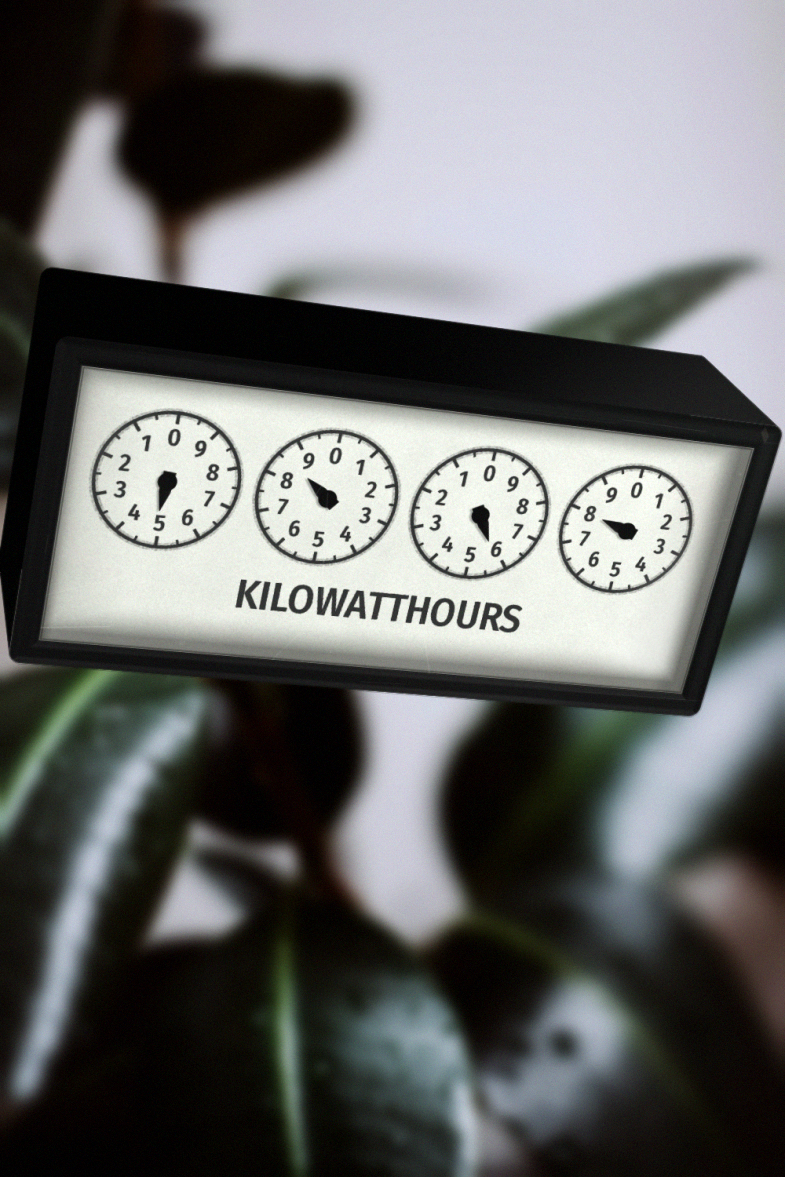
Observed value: 4858
